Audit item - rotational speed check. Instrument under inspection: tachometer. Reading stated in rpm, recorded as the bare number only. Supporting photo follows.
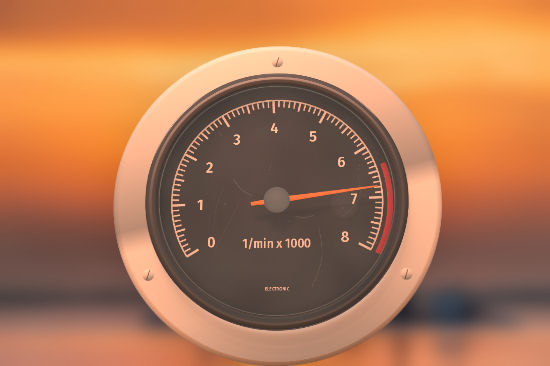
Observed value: 6800
